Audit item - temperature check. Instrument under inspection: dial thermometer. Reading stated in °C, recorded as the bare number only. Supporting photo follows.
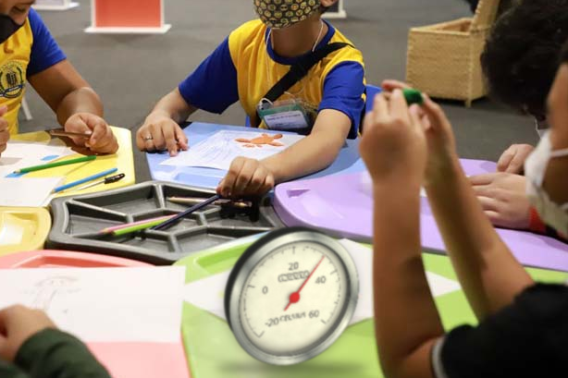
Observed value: 32
